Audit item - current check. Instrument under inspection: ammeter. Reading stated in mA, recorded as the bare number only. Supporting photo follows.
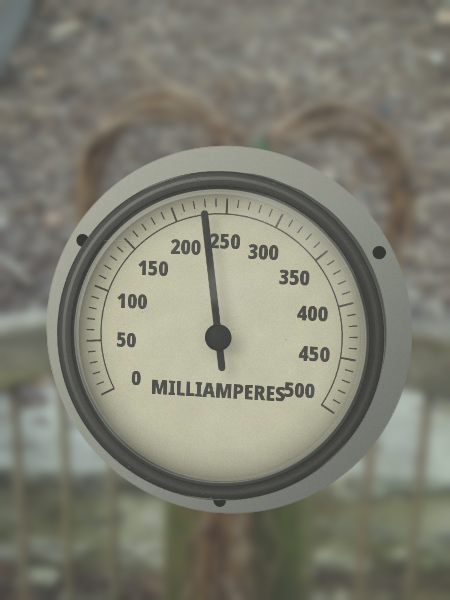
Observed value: 230
